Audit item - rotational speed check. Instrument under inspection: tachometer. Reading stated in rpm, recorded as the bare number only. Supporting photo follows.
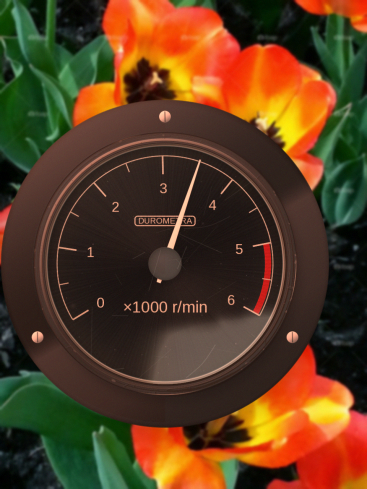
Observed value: 3500
